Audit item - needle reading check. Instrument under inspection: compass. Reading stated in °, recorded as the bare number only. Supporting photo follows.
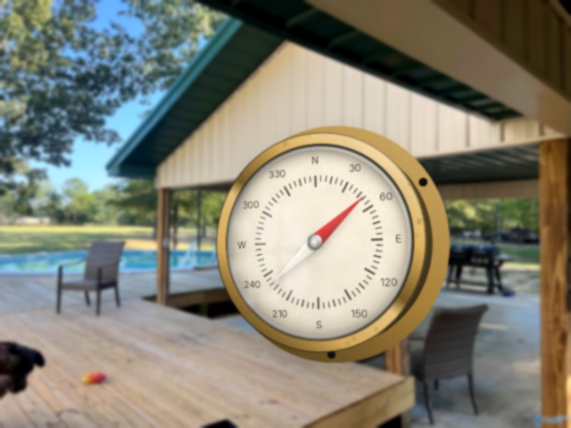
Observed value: 50
